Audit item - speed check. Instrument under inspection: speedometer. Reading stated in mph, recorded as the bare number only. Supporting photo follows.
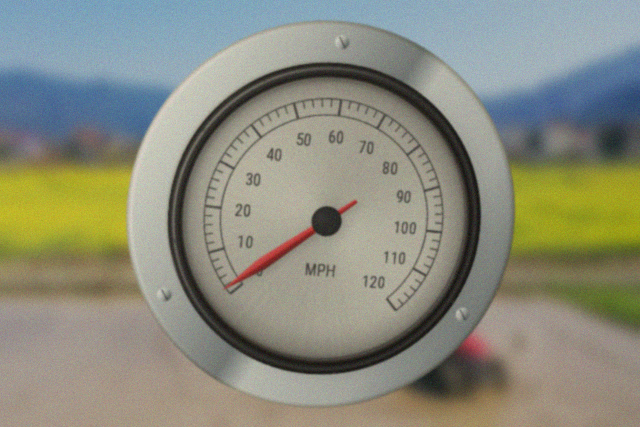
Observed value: 2
